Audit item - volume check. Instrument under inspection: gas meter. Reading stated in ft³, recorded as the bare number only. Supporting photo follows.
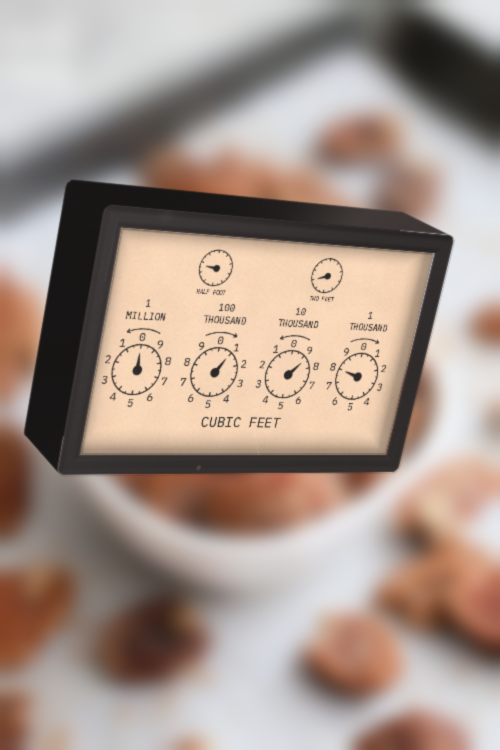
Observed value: 8800
